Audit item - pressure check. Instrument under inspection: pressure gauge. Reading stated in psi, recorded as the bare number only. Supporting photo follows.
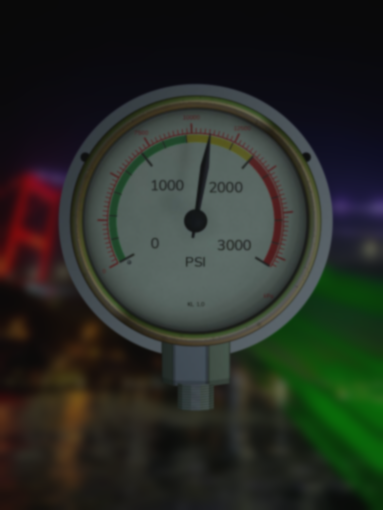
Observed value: 1600
